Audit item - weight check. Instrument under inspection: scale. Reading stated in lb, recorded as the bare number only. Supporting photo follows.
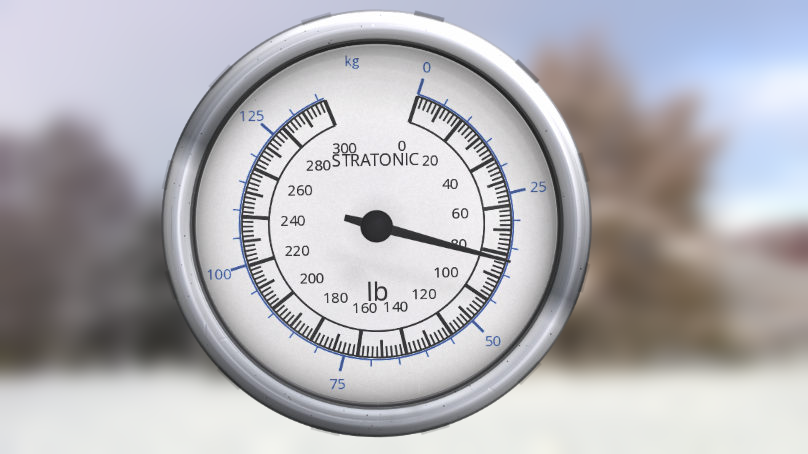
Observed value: 82
